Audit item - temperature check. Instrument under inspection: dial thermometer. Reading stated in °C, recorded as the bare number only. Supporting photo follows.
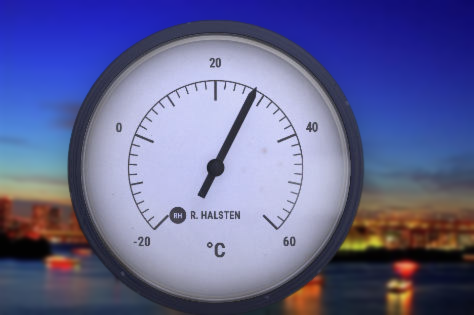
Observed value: 28
